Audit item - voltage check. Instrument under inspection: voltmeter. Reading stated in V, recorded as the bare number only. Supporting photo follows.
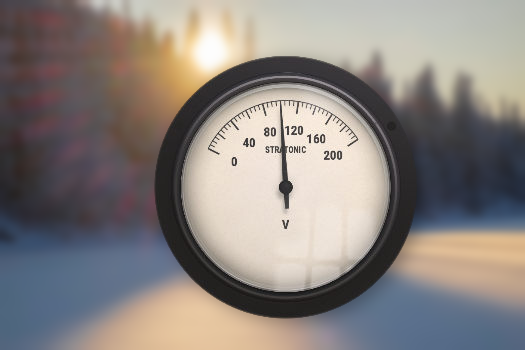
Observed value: 100
